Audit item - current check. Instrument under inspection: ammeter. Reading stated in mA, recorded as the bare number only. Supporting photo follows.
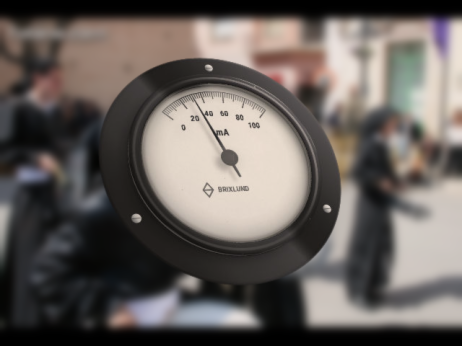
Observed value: 30
